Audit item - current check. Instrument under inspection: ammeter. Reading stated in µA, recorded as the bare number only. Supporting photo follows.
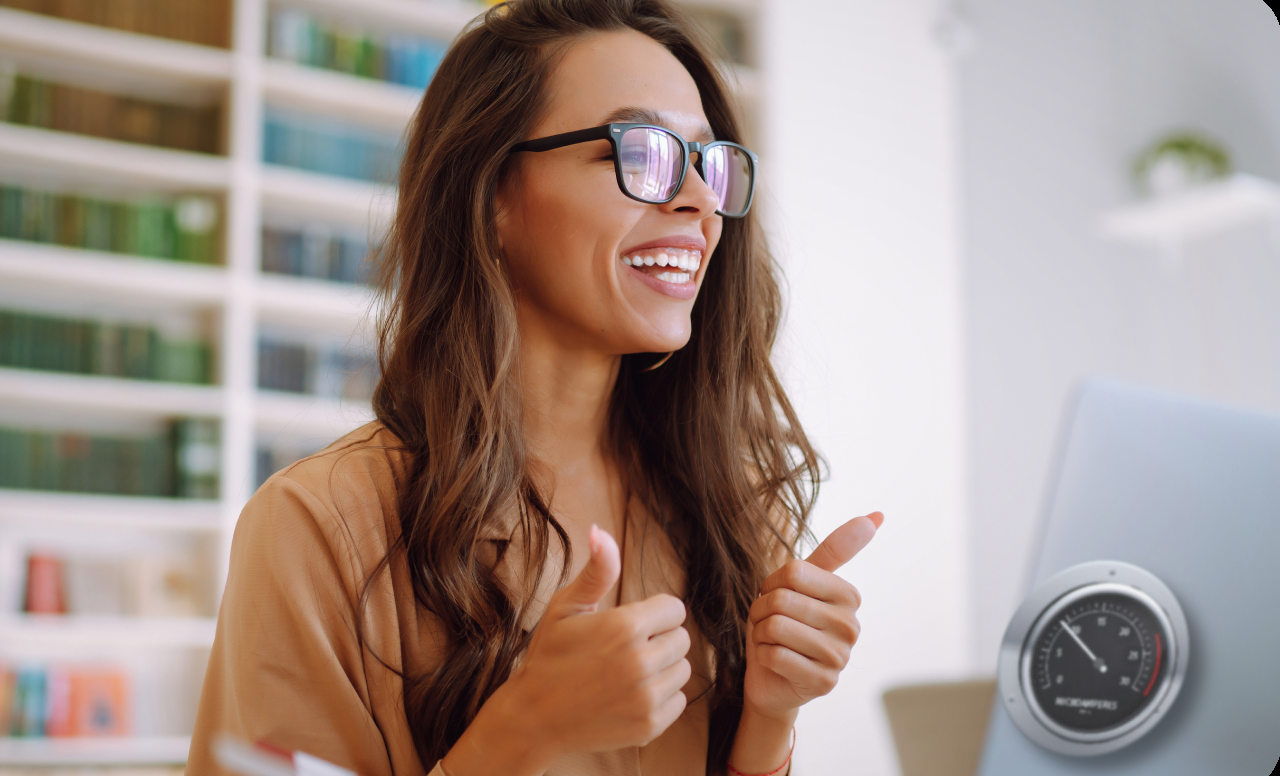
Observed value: 9
